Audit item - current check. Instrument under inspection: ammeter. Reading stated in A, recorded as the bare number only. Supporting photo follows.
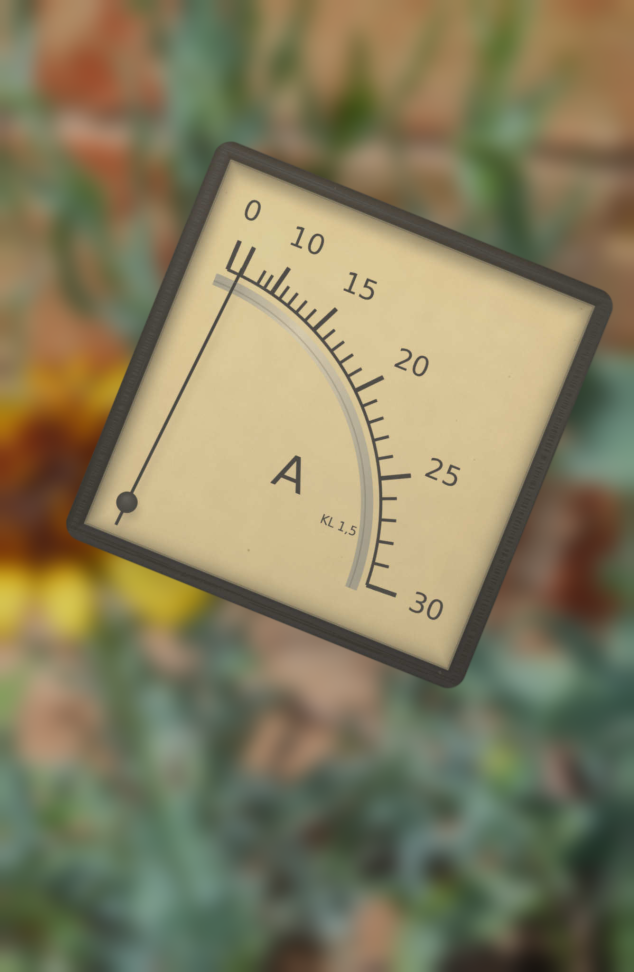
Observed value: 5
